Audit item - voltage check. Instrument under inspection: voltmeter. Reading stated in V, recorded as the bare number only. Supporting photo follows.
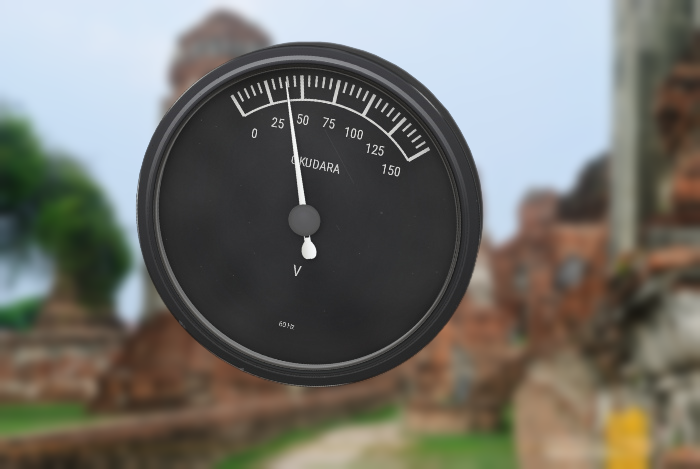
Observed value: 40
